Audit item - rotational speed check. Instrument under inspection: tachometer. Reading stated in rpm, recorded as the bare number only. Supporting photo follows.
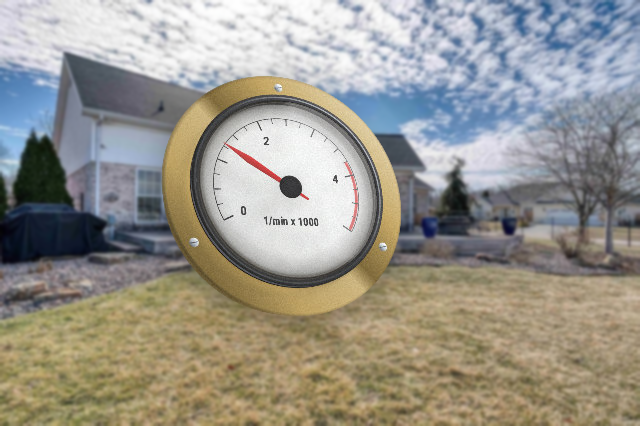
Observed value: 1250
